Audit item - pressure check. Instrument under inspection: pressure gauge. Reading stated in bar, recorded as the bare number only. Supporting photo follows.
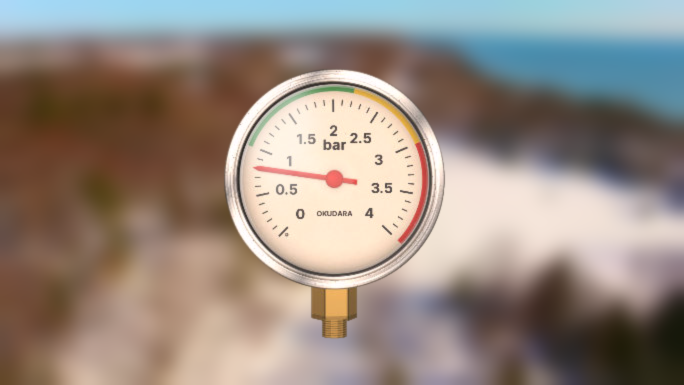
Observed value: 0.8
